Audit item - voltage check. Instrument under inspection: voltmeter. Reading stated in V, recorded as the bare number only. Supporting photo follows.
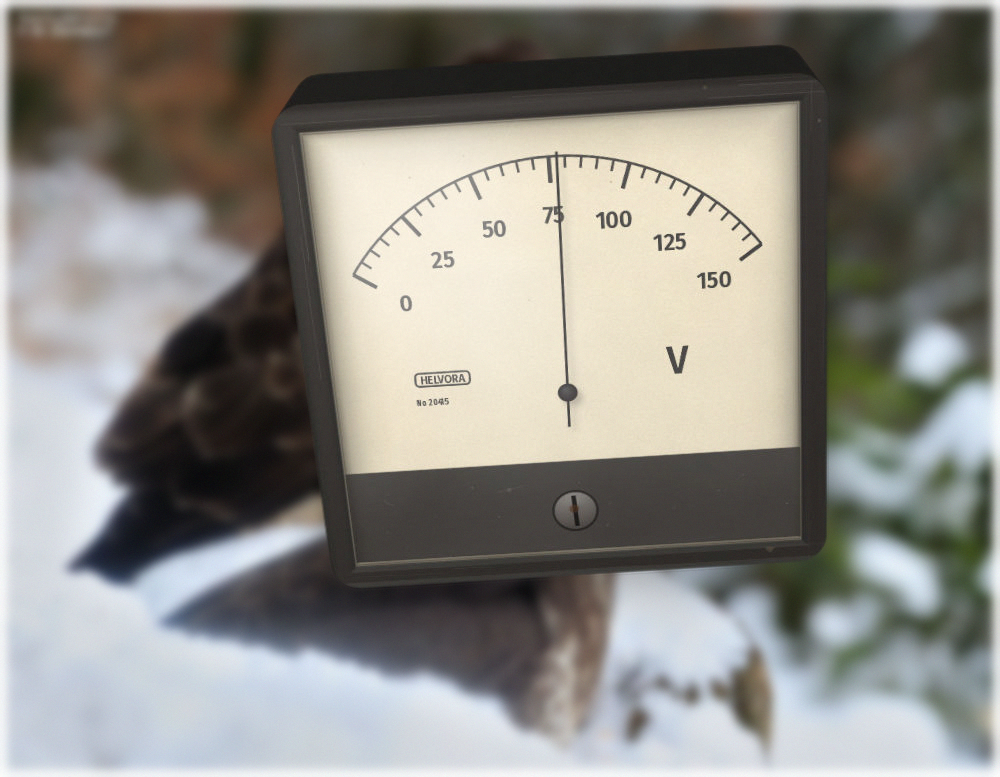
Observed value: 77.5
